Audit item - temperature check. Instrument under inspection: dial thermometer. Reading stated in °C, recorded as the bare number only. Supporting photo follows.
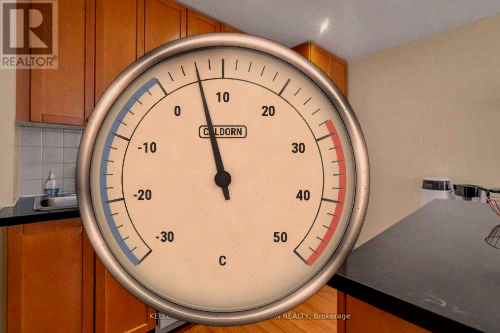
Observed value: 6
